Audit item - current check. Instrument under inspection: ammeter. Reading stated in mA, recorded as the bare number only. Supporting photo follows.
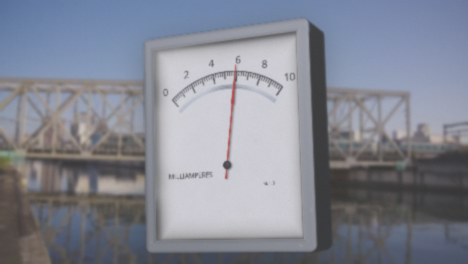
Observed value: 6
